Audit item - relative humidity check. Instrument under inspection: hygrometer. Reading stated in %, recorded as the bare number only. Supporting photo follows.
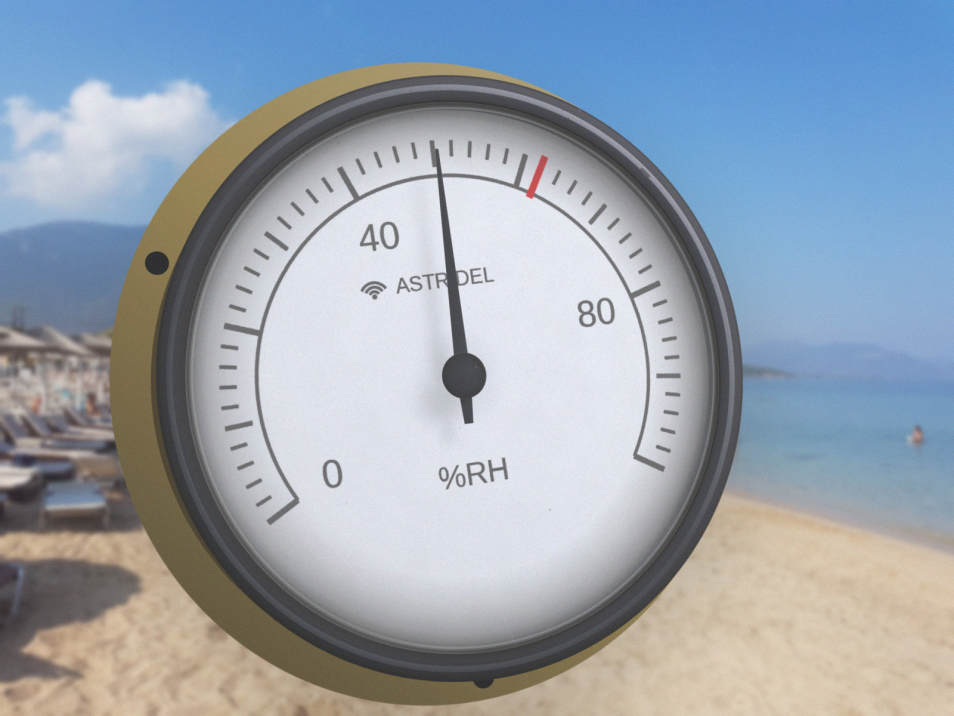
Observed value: 50
